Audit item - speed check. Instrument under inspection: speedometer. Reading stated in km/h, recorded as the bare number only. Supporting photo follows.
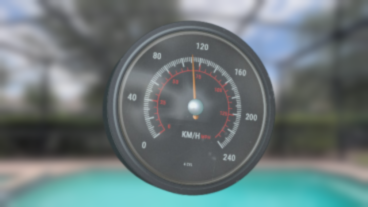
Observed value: 110
